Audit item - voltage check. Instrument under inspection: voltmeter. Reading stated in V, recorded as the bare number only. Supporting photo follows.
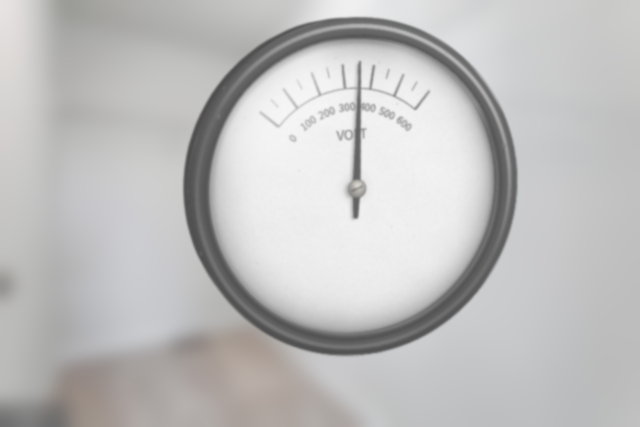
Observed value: 350
